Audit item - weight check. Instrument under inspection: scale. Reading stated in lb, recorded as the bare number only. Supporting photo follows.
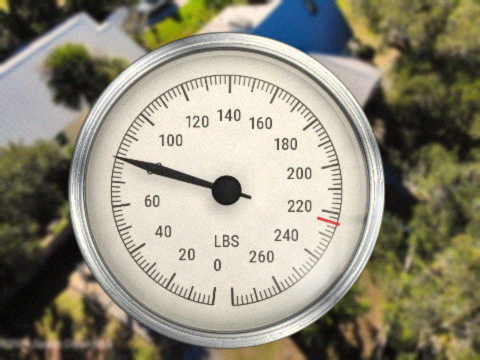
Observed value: 80
